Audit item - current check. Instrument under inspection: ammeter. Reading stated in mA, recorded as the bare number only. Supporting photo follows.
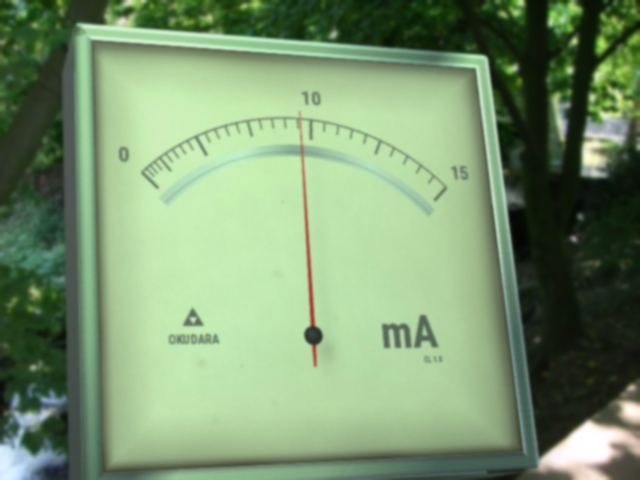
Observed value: 9.5
